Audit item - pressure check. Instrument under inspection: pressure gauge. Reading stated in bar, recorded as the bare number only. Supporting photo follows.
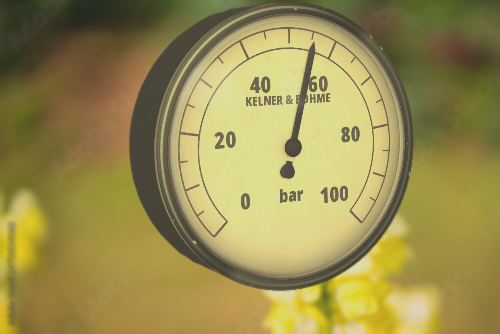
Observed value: 55
